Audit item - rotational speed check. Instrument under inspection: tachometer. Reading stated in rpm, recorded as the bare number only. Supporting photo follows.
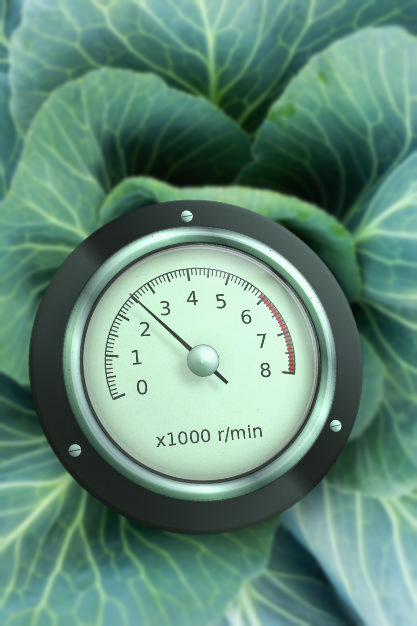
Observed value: 2500
